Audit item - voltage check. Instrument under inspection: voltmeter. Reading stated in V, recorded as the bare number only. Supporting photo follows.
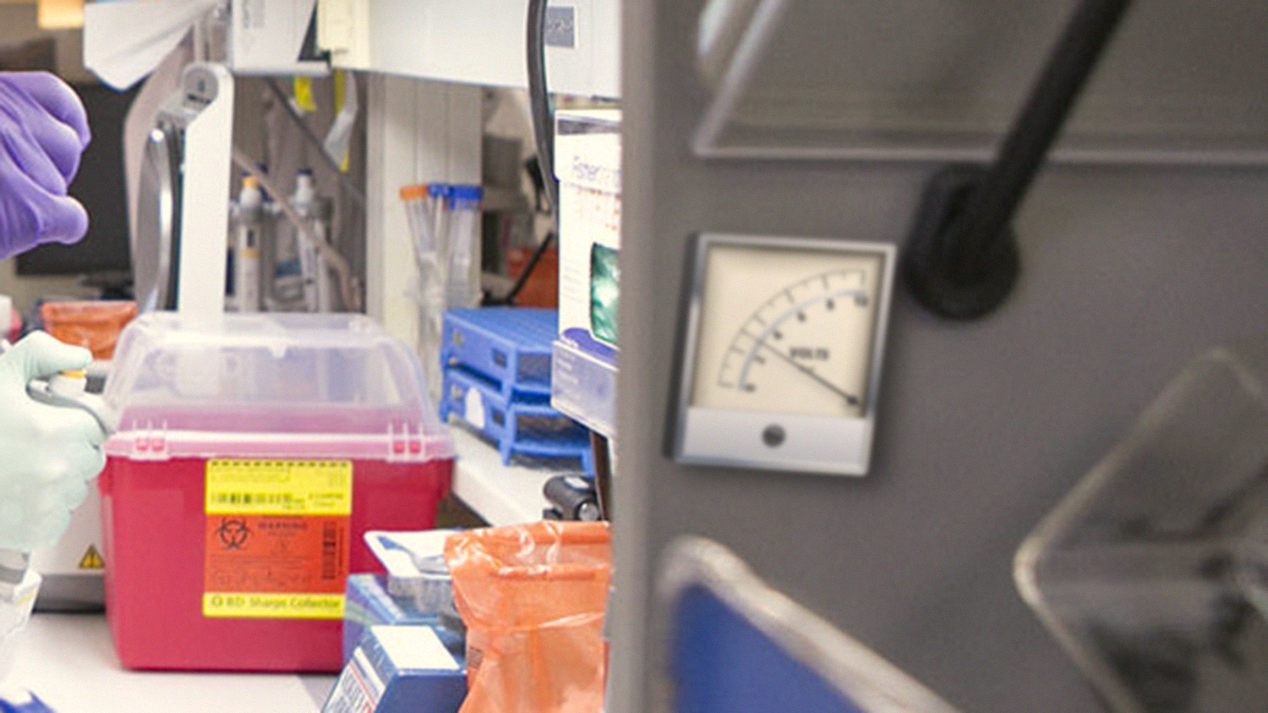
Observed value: 3
